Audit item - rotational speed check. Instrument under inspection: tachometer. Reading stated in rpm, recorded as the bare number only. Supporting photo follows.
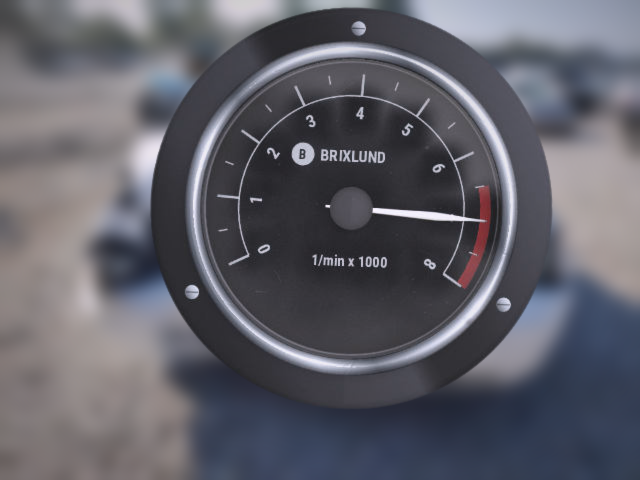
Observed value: 7000
